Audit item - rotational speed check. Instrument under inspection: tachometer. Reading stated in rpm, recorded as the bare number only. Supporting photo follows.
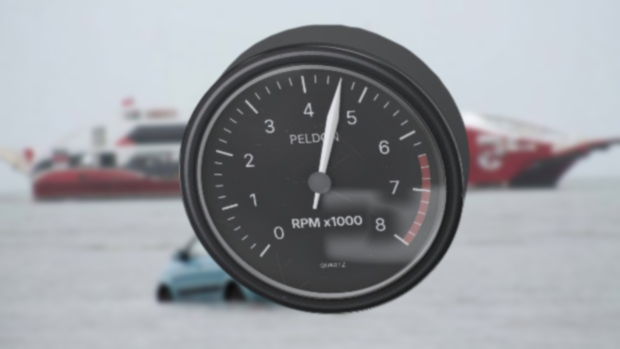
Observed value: 4600
